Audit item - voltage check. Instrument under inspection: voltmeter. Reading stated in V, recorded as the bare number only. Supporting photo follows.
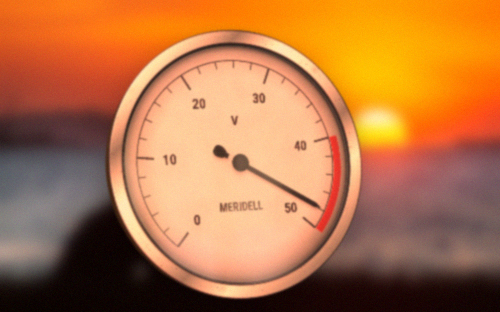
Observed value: 48
